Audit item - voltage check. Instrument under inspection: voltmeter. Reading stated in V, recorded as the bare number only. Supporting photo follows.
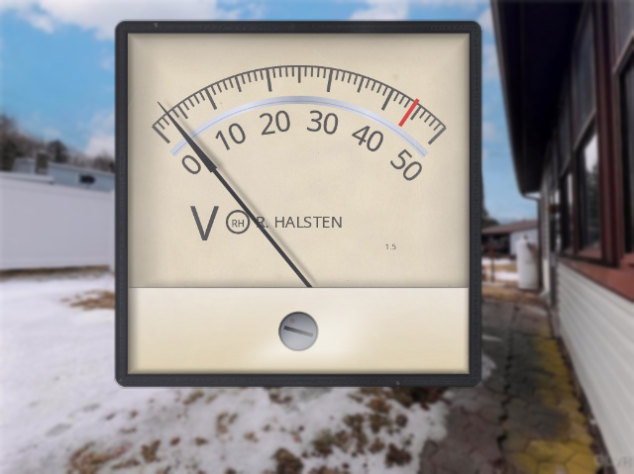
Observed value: 3
